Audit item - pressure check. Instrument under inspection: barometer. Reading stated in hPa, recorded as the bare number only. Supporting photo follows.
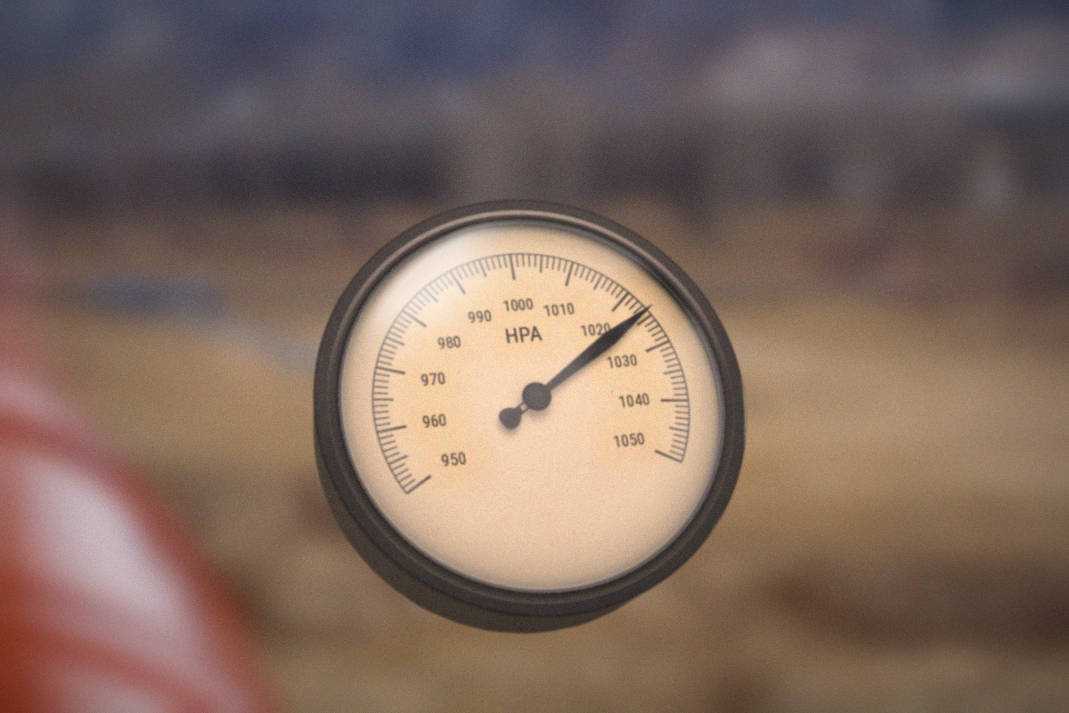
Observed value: 1024
